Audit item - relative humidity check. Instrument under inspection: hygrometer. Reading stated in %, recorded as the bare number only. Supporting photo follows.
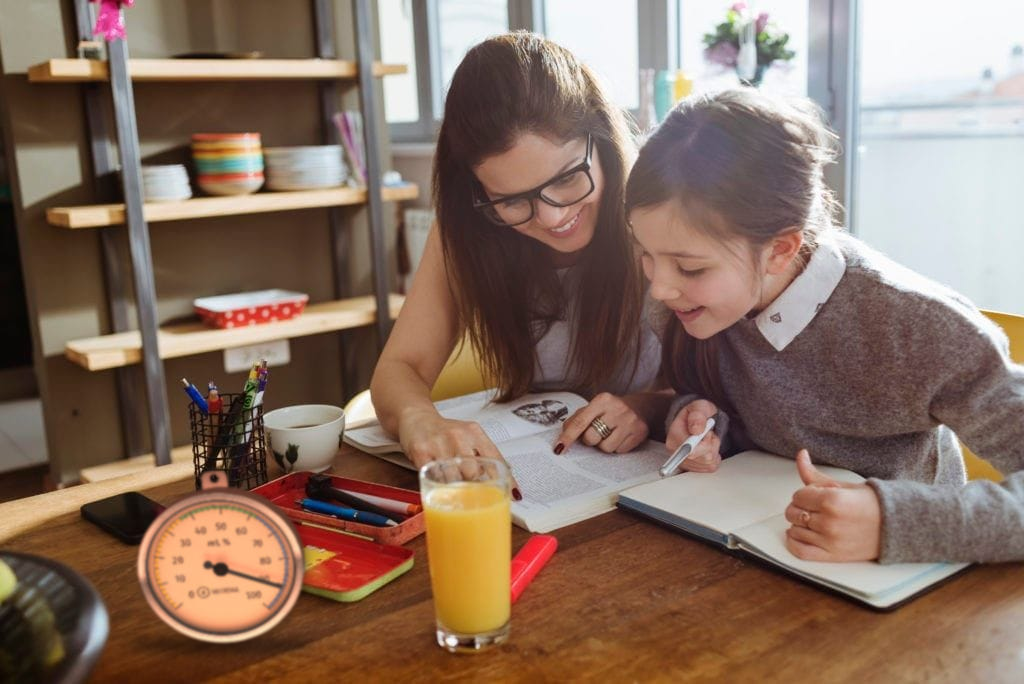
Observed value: 90
